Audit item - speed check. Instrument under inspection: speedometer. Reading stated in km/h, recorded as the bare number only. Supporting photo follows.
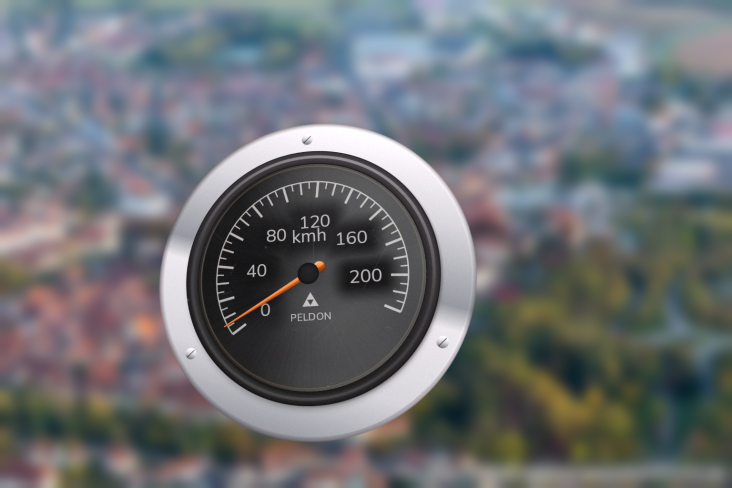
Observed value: 5
